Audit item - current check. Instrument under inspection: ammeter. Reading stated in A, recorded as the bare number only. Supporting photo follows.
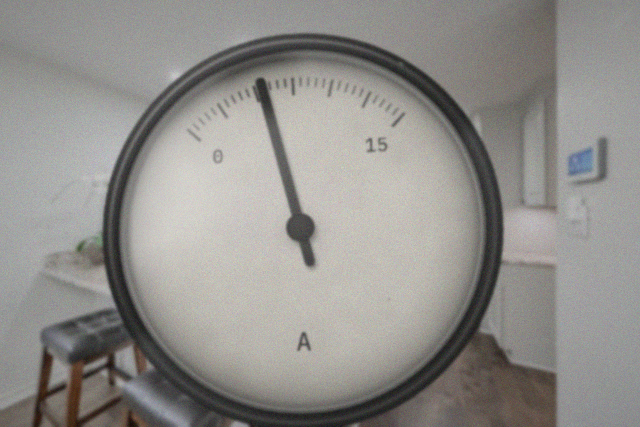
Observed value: 5.5
